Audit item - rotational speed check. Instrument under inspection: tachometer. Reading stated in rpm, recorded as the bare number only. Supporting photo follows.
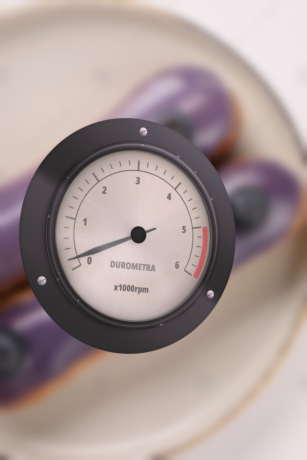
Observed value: 200
